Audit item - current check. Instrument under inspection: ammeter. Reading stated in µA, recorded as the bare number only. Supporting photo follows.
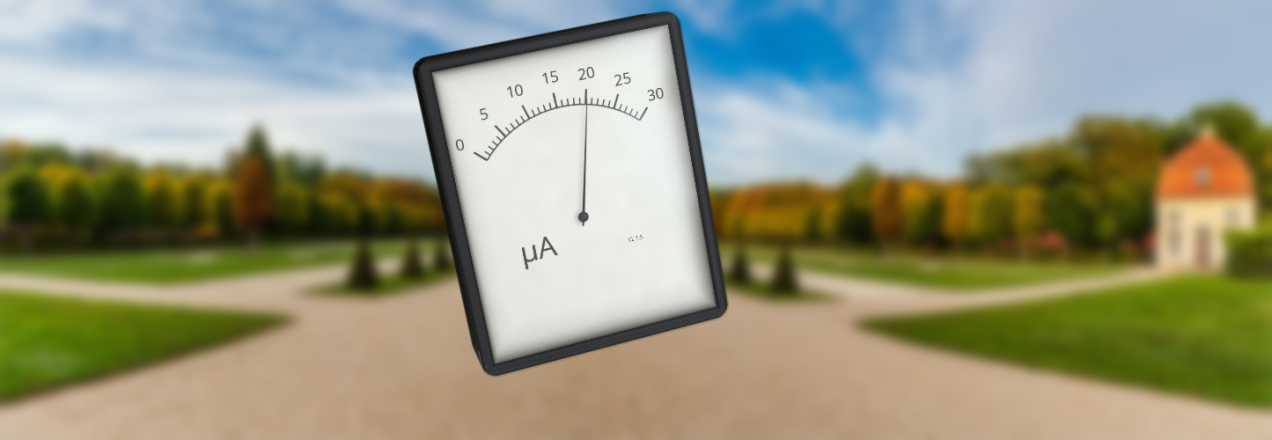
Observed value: 20
